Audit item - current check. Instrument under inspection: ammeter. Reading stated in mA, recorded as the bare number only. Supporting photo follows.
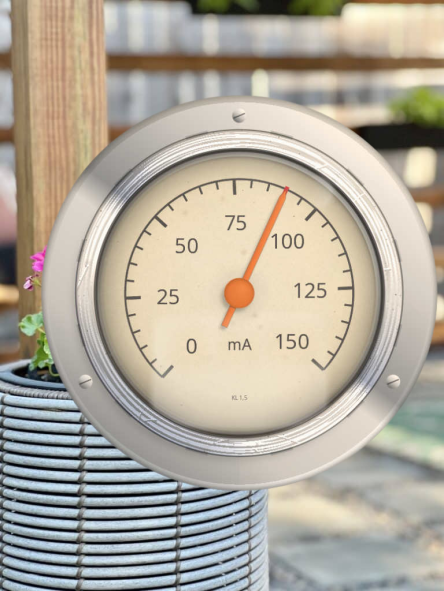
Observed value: 90
